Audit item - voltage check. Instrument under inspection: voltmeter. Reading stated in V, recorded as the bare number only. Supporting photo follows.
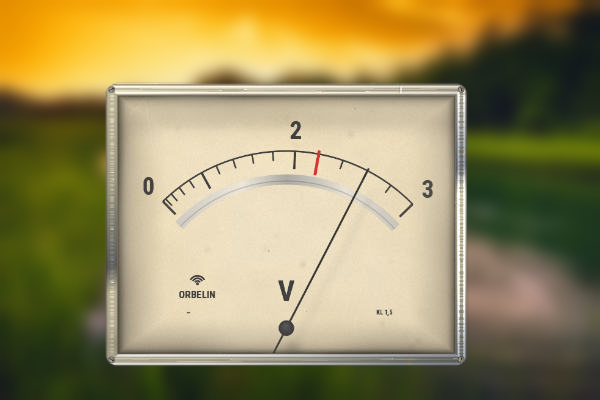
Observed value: 2.6
